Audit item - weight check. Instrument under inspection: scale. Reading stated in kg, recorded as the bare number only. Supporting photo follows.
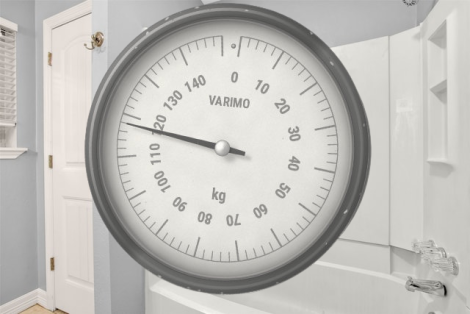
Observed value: 118
